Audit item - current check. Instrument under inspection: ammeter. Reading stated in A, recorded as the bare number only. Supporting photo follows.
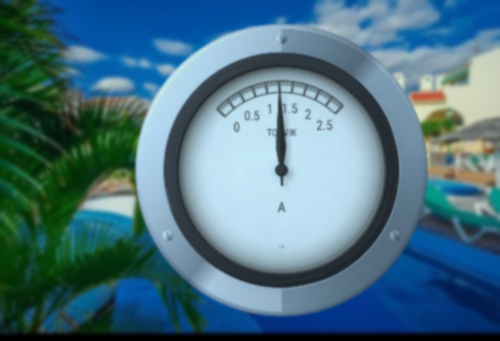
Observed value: 1.25
